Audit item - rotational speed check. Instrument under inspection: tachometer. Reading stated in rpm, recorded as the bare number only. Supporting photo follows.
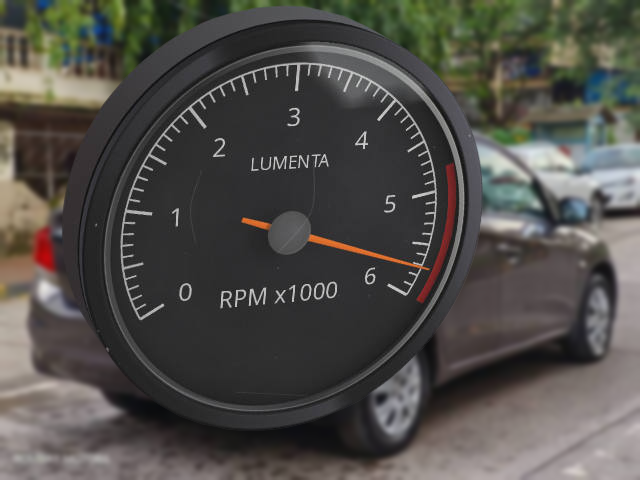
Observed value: 5700
